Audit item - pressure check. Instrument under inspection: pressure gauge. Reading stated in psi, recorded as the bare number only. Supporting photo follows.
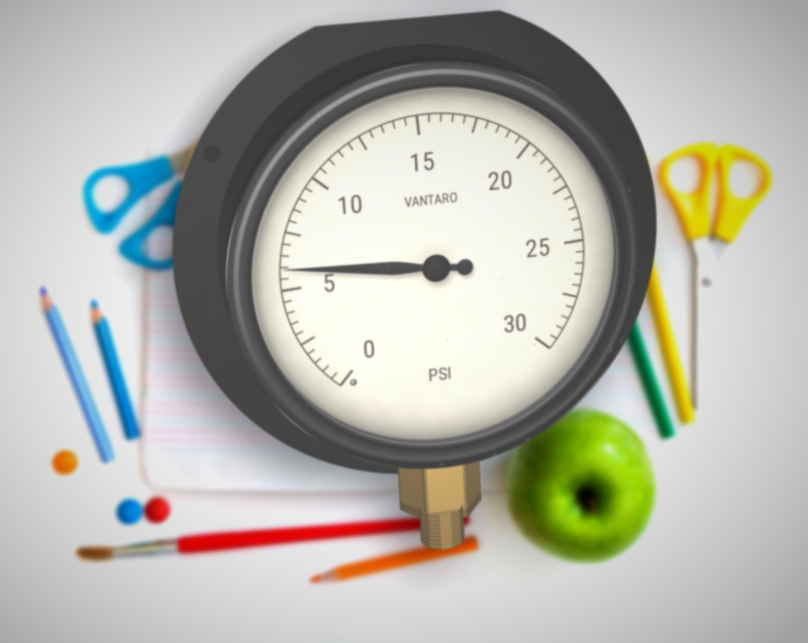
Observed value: 6
